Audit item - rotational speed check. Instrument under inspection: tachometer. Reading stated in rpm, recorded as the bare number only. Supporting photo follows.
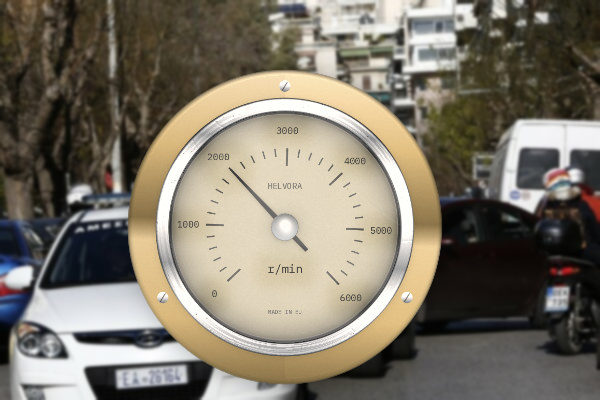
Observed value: 2000
